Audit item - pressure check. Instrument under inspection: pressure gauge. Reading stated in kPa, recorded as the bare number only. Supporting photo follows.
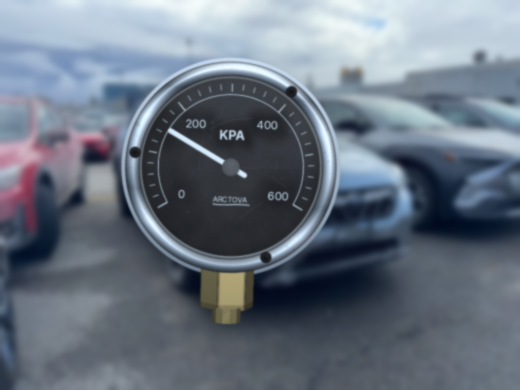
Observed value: 150
